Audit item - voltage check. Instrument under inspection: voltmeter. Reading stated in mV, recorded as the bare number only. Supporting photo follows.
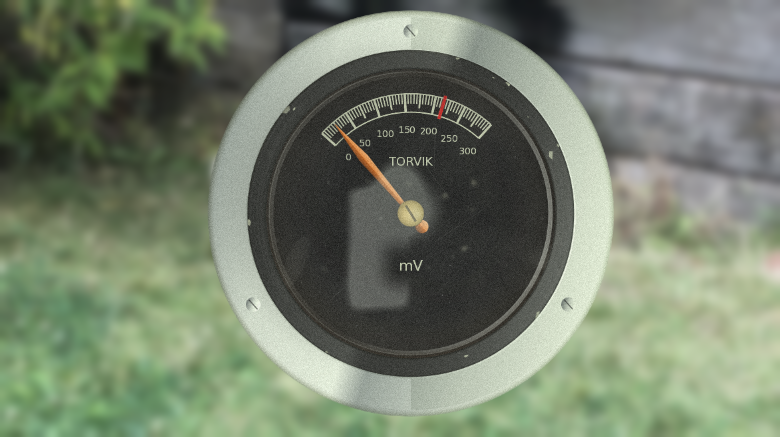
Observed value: 25
